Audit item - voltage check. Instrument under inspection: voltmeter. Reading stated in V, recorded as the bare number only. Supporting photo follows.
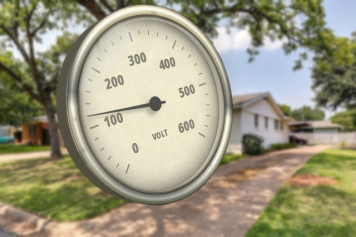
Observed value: 120
